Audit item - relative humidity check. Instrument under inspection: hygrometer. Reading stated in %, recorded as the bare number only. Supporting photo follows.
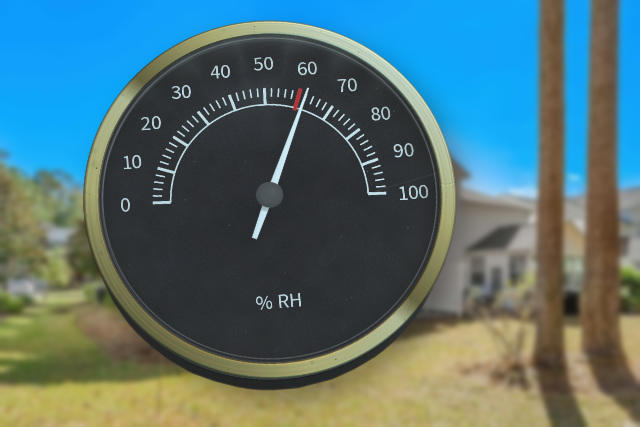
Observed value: 62
